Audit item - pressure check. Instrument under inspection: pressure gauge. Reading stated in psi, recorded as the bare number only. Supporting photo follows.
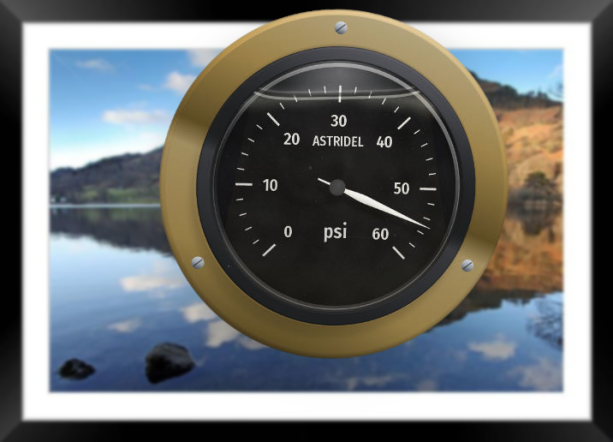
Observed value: 55
